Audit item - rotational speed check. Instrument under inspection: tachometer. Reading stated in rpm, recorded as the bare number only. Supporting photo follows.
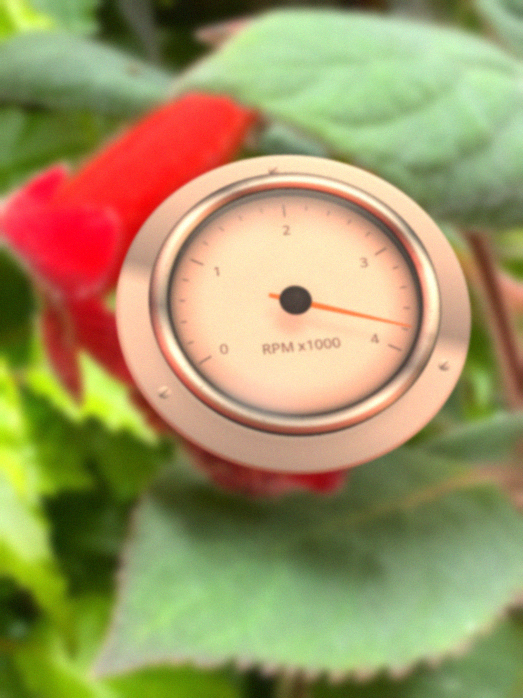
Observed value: 3800
